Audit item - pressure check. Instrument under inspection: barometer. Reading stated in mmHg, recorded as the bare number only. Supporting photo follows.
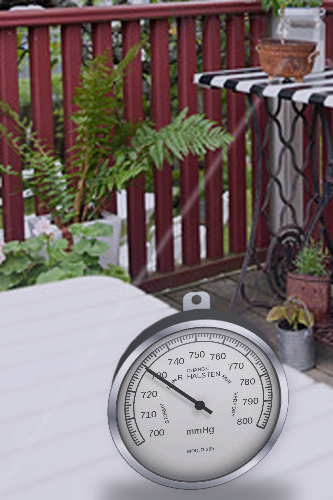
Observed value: 730
